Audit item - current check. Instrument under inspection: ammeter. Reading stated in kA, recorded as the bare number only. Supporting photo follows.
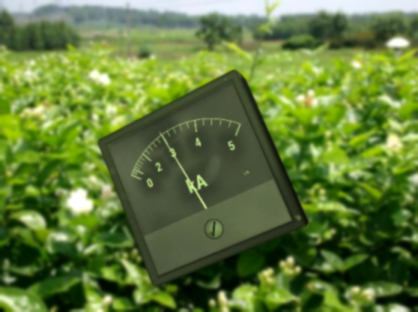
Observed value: 3
